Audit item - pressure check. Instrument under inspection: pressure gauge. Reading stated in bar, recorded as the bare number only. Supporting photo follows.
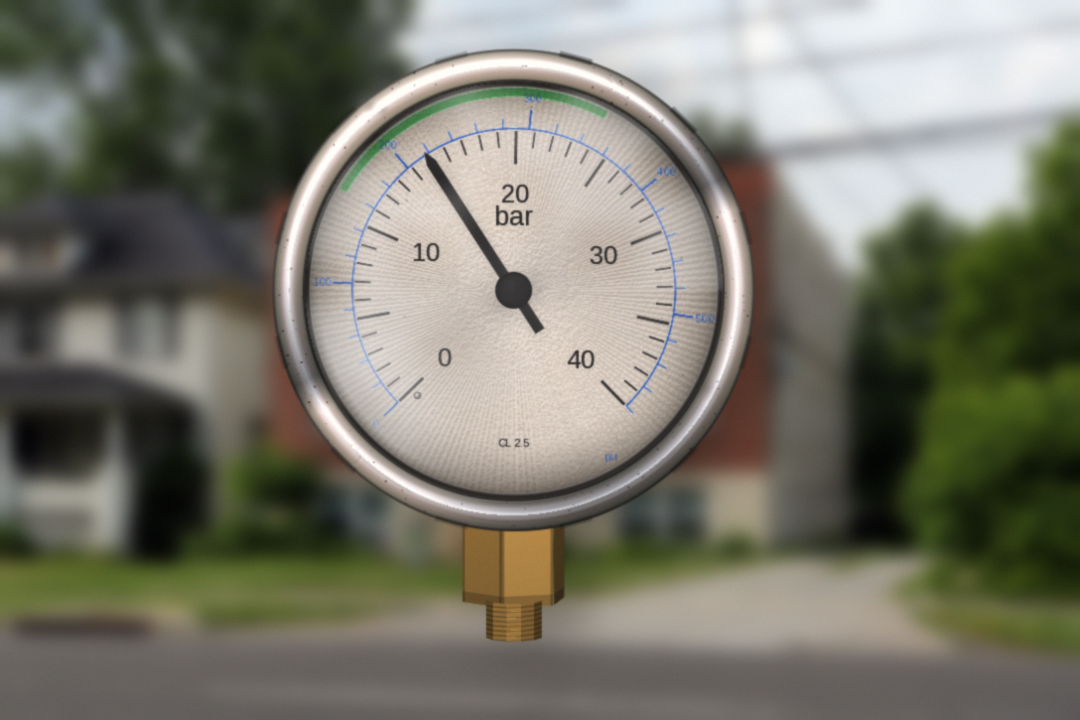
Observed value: 15
